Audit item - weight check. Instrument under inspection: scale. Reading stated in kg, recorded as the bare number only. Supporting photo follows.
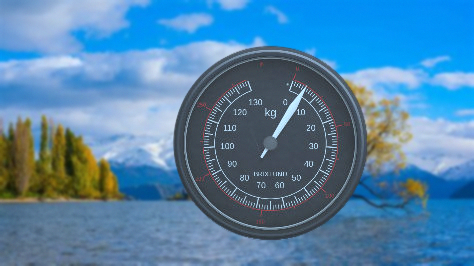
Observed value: 5
